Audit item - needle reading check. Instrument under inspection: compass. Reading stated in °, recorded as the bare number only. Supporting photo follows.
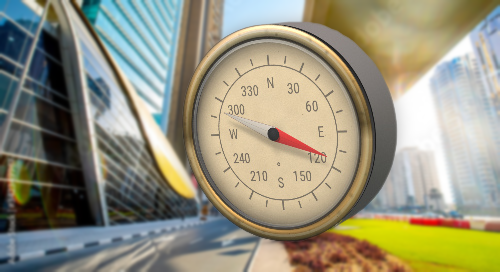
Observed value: 112.5
